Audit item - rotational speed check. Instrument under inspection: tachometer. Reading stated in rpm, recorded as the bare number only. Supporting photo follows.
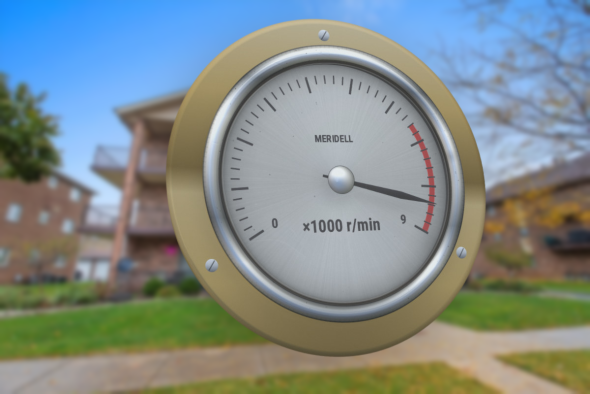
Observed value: 8400
